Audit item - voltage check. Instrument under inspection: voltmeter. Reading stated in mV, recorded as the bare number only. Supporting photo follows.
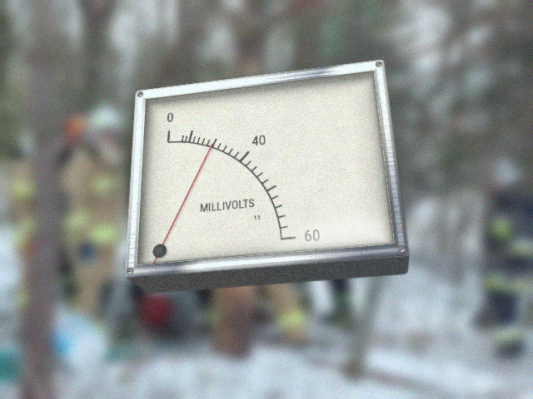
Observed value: 30
